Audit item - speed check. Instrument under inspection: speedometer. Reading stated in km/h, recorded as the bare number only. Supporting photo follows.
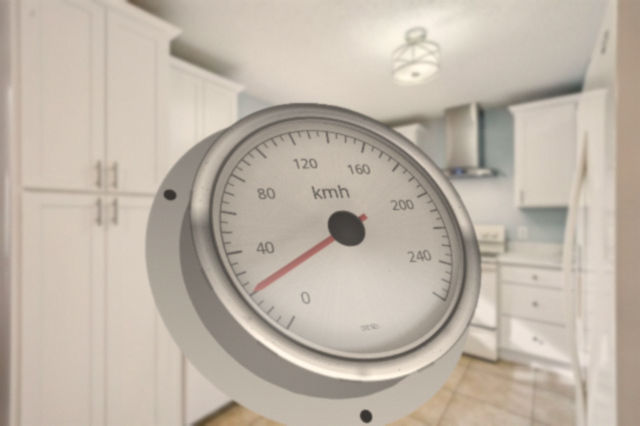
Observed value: 20
